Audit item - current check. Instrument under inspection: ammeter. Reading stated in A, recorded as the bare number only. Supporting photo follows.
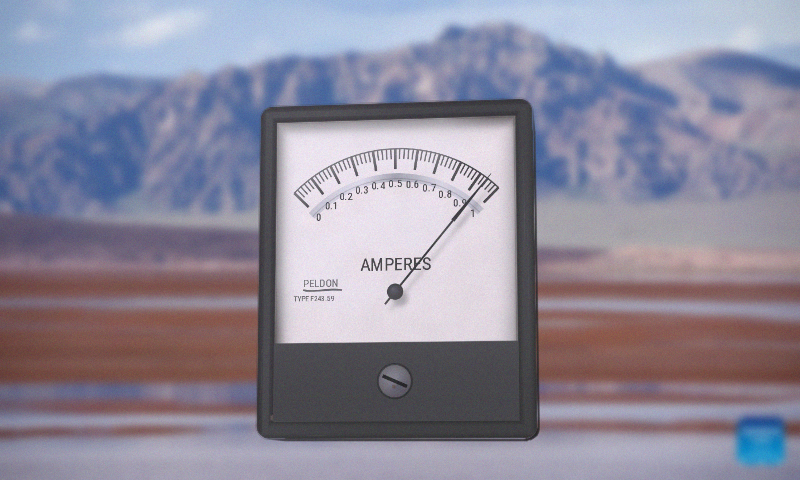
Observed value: 0.94
